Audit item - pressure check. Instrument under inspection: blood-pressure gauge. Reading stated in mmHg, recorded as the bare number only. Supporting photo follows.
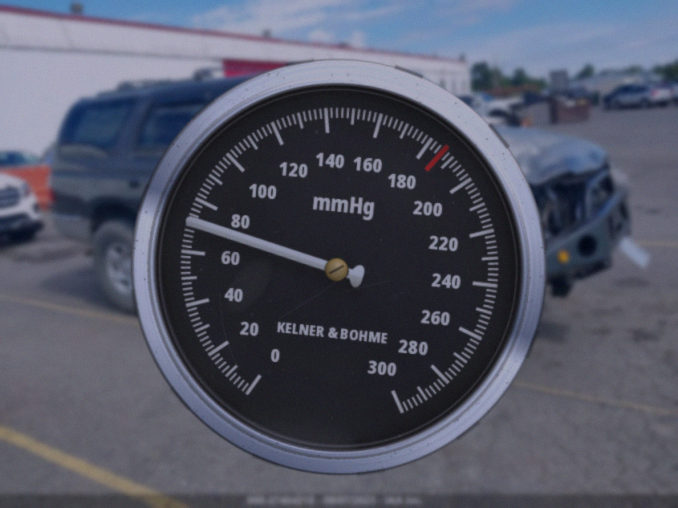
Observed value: 72
